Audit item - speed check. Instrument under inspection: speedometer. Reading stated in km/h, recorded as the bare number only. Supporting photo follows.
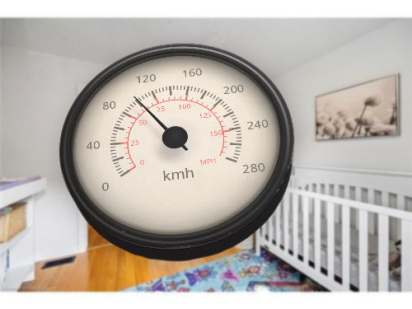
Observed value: 100
